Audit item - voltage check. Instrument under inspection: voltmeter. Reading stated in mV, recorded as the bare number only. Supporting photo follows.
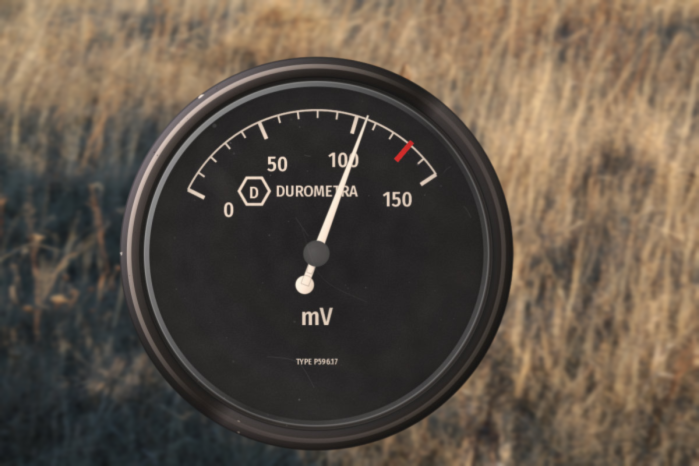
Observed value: 105
